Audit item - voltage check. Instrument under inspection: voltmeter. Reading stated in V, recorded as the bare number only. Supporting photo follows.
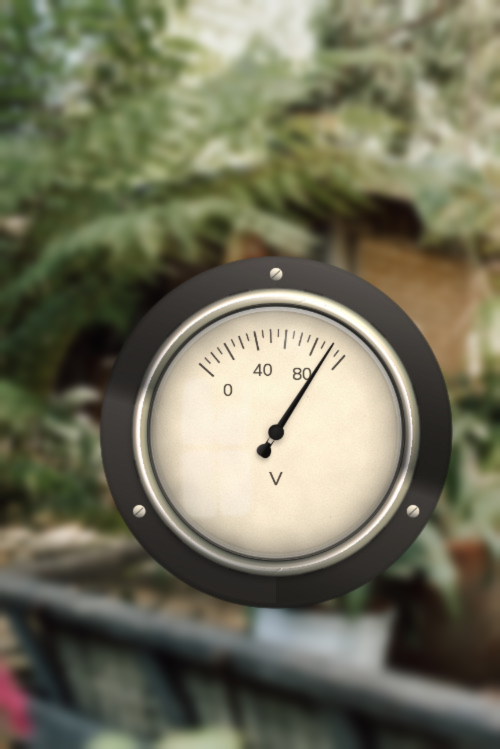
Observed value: 90
